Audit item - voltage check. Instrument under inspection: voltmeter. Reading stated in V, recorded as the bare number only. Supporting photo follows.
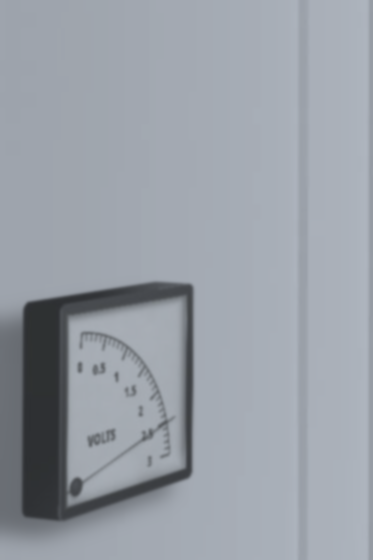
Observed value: 2.5
